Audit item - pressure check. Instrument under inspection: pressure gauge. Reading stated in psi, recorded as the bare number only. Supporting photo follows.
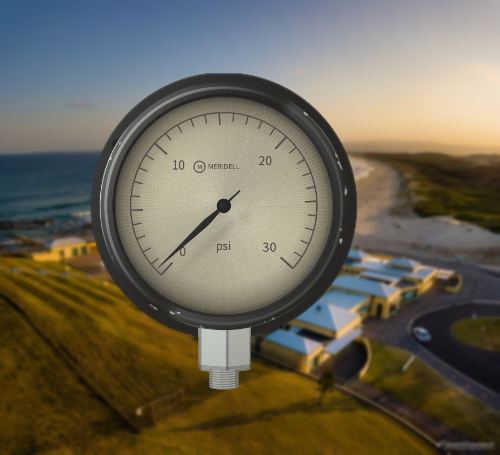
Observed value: 0.5
